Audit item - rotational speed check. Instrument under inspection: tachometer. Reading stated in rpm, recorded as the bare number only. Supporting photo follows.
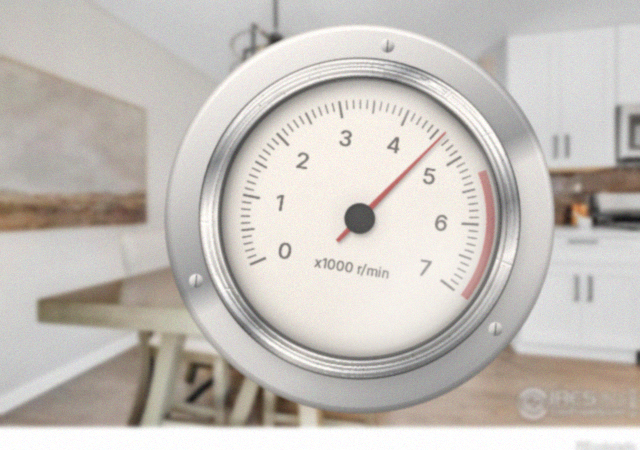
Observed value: 4600
